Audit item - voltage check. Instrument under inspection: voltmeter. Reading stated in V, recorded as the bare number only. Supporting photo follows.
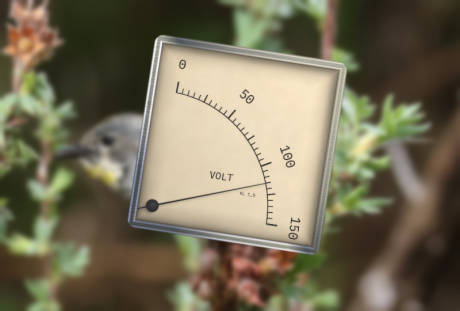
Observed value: 115
